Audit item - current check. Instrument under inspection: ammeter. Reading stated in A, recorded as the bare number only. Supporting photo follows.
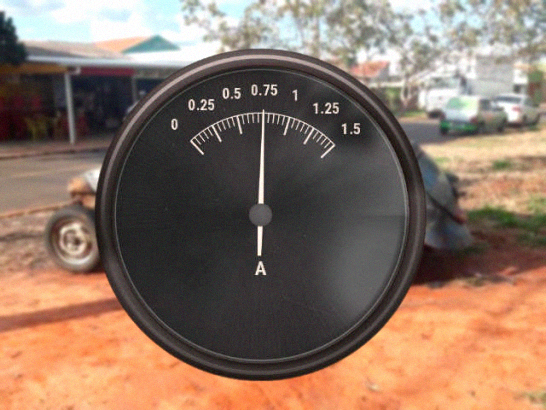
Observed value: 0.75
